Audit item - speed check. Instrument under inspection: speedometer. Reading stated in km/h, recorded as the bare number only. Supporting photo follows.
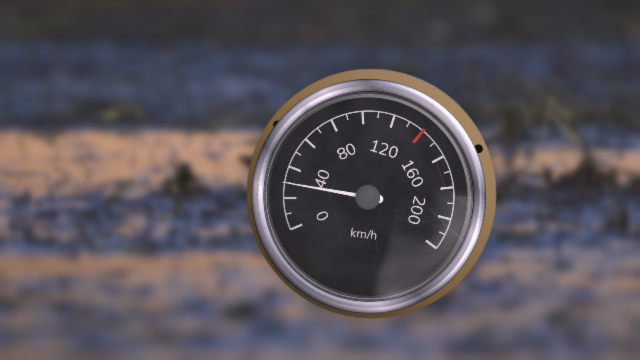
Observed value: 30
